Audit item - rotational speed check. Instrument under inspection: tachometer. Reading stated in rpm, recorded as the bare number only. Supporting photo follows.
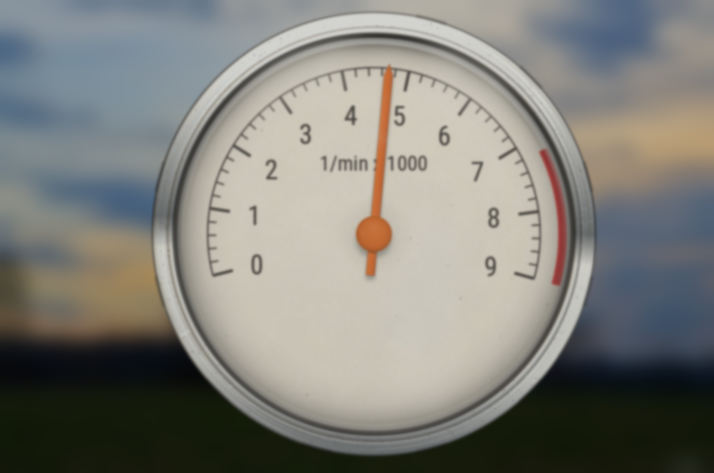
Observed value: 4700
